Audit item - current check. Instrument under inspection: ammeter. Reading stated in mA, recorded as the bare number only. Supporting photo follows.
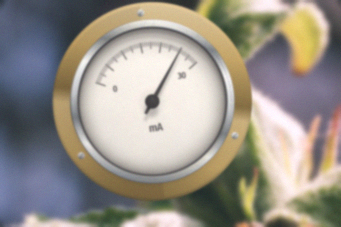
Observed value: 25
